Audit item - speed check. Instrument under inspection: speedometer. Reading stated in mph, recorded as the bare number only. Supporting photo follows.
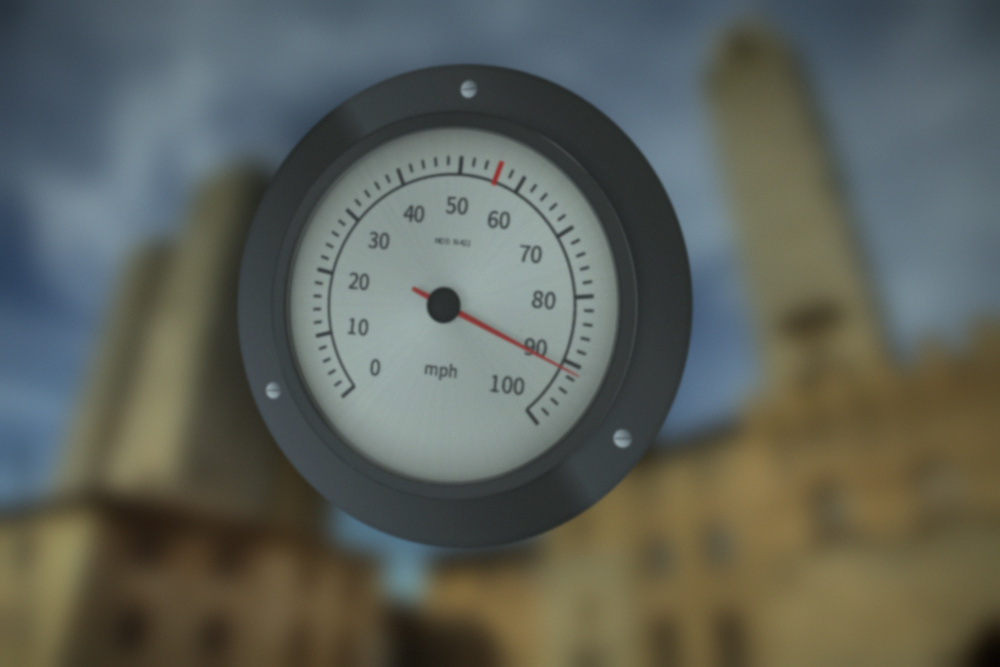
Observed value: 91
